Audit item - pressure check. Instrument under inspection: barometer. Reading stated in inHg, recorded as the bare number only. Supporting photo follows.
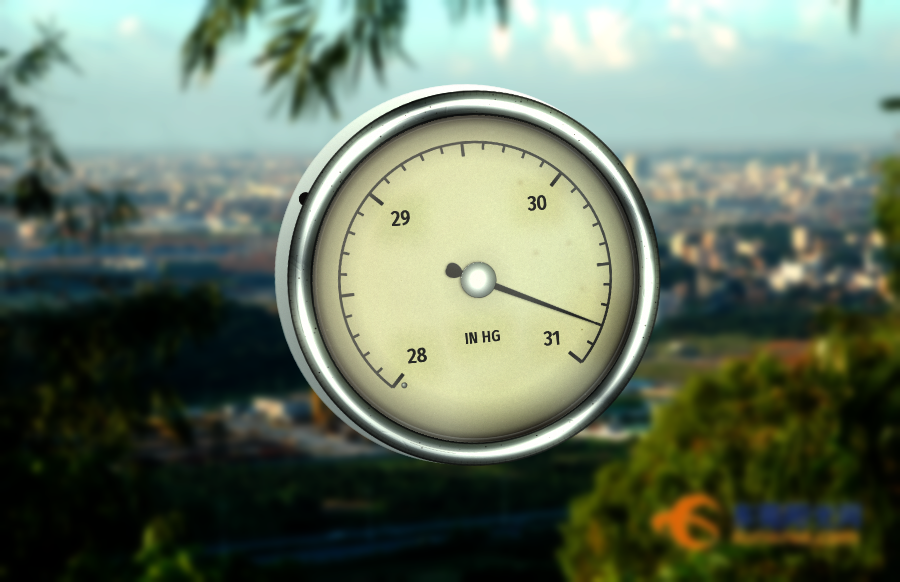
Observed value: 30.8
